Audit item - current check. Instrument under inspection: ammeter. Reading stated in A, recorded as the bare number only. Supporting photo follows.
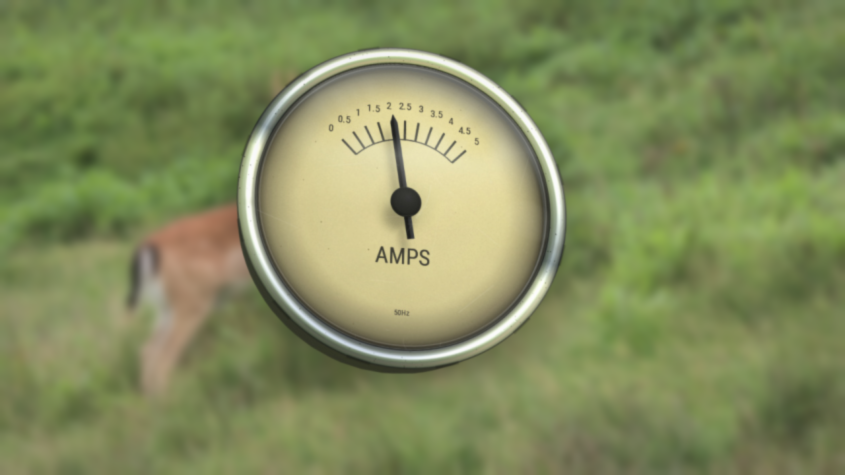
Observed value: 2
